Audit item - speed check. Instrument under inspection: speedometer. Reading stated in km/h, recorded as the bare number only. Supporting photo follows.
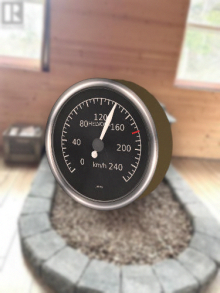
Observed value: 140
